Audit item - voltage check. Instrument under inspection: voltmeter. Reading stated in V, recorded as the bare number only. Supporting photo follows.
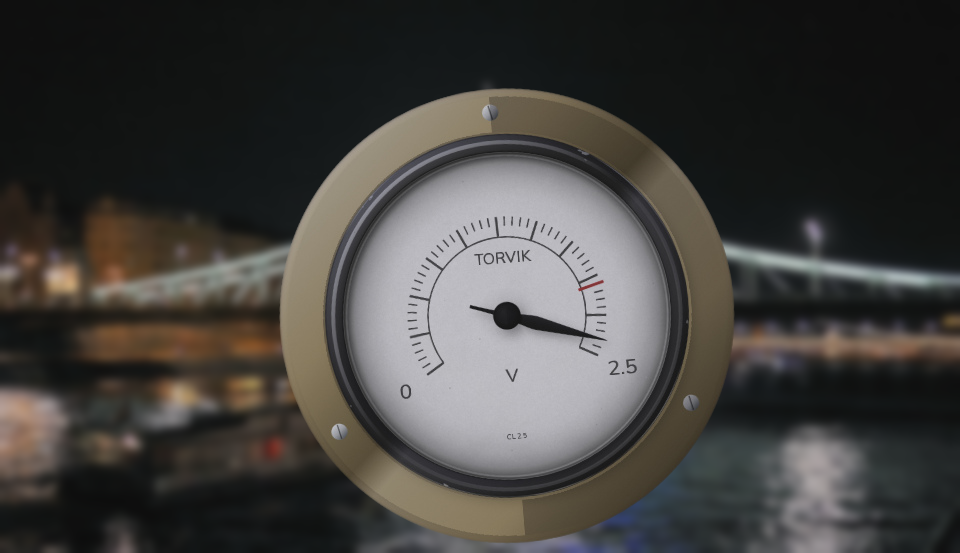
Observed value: 2.4
